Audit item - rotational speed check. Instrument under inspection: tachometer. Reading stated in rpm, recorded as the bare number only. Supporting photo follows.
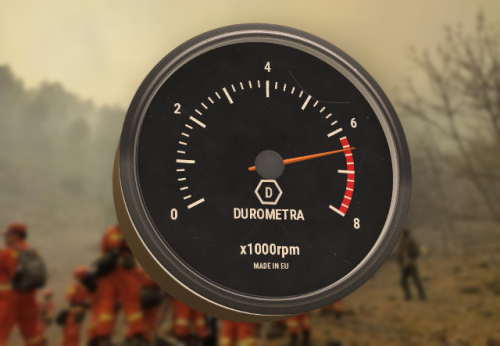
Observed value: 6500
